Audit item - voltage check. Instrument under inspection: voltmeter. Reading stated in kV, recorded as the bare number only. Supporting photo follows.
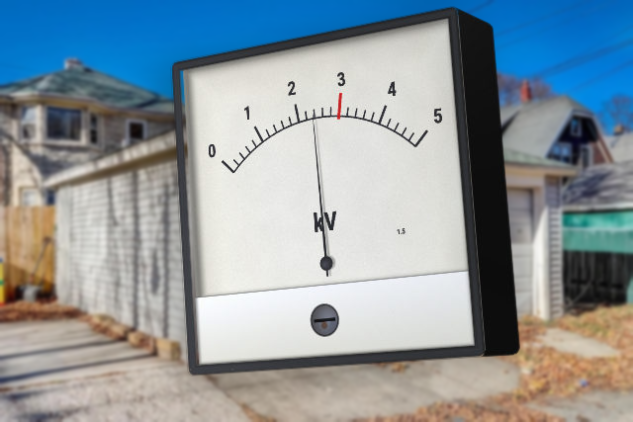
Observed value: 2.4
